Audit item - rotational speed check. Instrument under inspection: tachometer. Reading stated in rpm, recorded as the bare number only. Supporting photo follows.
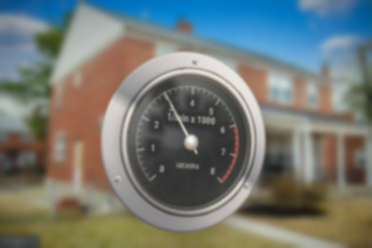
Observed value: 3000
